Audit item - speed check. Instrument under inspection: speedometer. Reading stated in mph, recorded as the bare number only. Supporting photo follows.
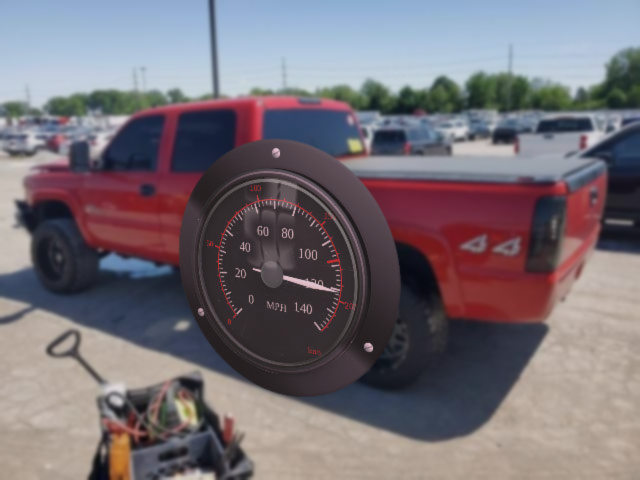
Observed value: 120
